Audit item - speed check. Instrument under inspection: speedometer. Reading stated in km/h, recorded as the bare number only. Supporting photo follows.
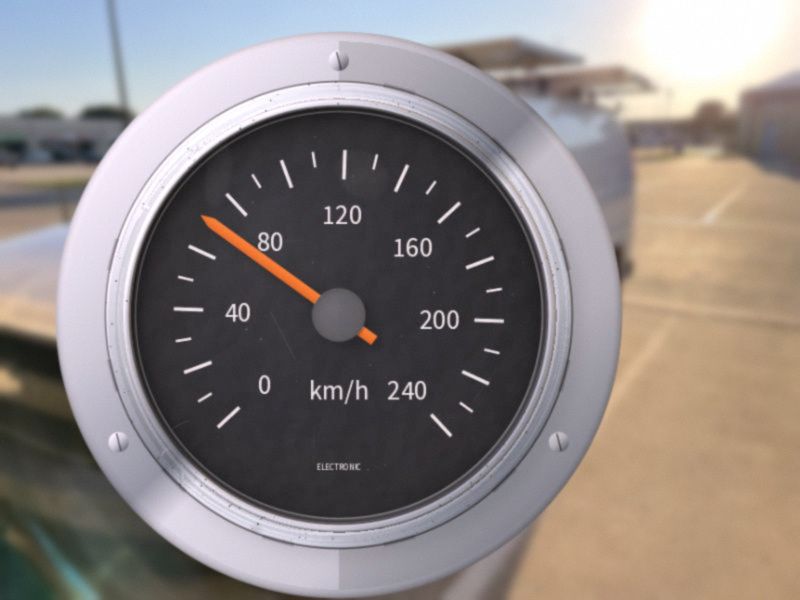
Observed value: 70
